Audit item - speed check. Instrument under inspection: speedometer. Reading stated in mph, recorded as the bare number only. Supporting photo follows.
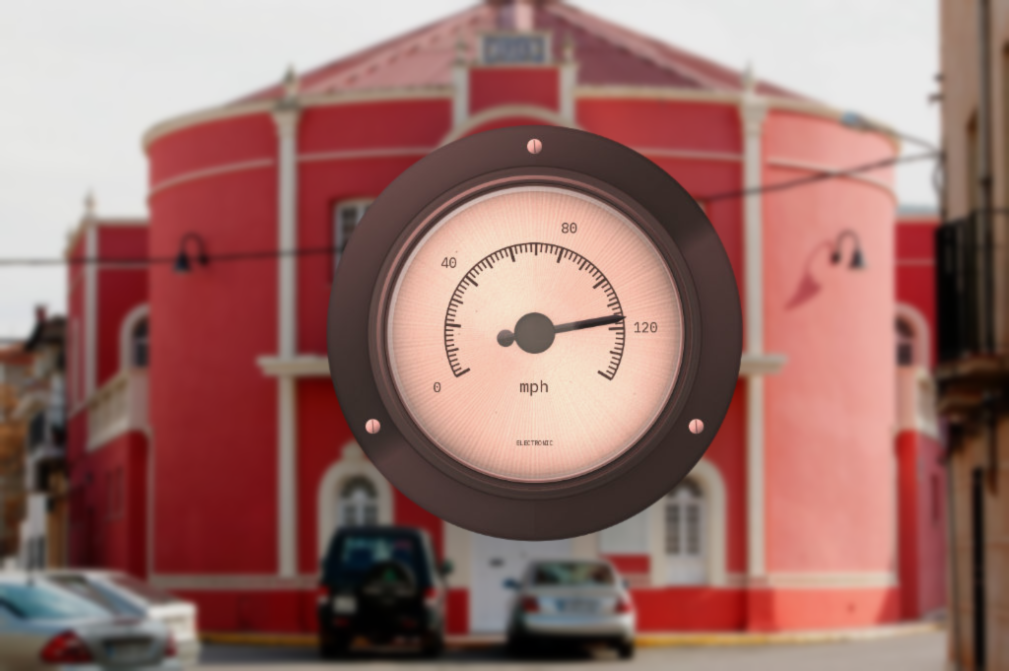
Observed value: 116
